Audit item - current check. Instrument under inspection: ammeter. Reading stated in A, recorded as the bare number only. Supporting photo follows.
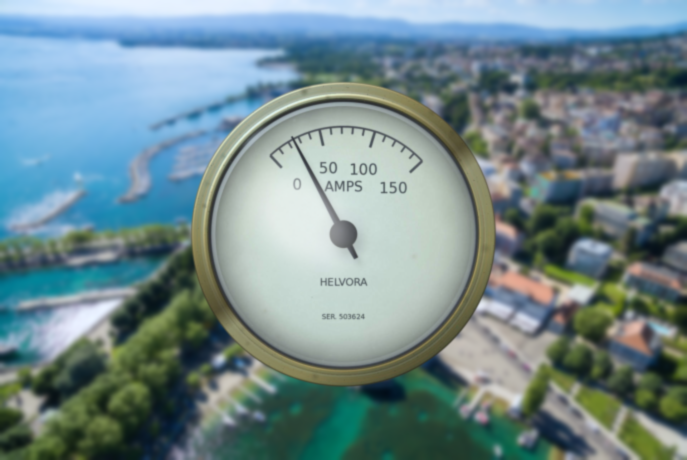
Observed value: 25
